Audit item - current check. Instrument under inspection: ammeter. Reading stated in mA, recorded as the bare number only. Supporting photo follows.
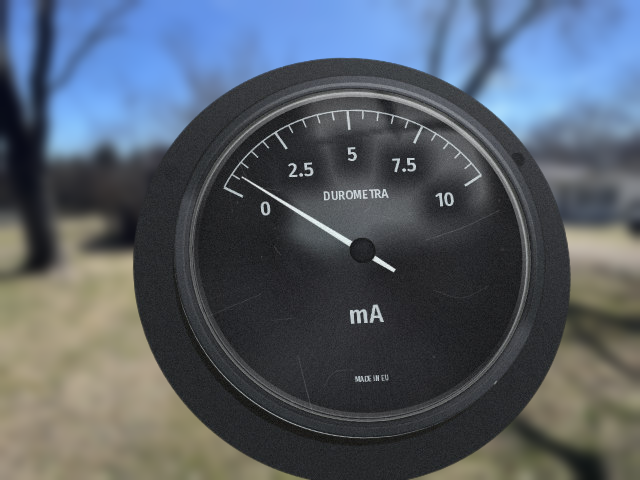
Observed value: 0.5
